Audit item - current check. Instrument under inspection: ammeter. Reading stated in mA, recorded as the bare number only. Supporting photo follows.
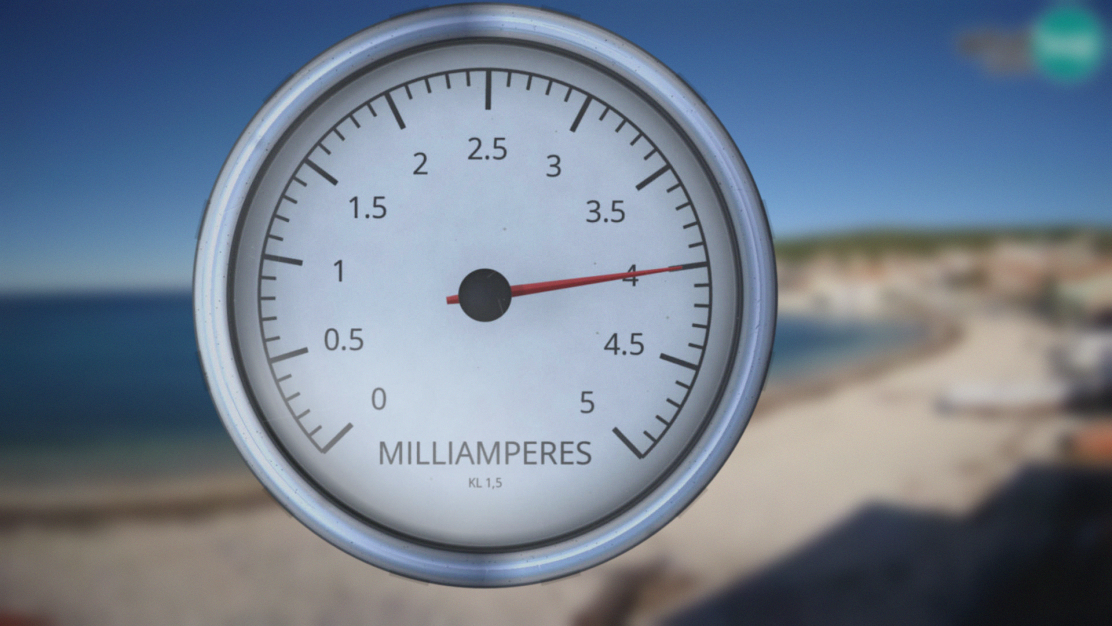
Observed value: 4
